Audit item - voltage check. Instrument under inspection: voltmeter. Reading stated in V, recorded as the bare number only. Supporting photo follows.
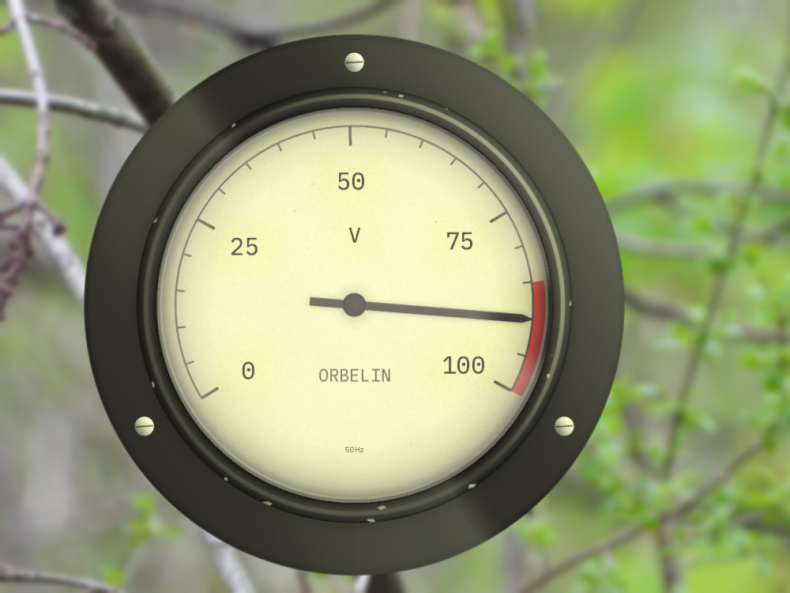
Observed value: 90
